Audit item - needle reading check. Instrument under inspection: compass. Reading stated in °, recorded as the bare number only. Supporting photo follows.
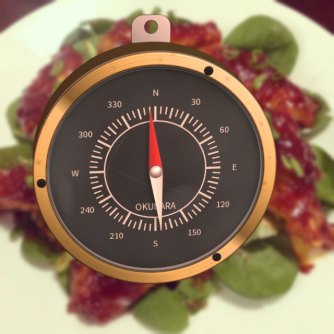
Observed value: 355
